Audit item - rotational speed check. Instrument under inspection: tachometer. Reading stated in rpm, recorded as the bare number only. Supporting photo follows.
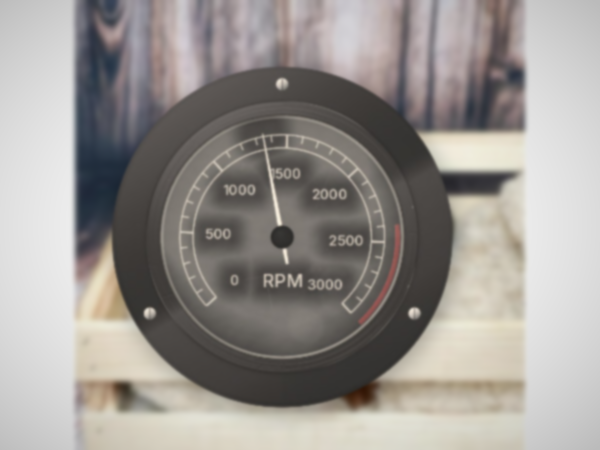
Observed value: 1350
